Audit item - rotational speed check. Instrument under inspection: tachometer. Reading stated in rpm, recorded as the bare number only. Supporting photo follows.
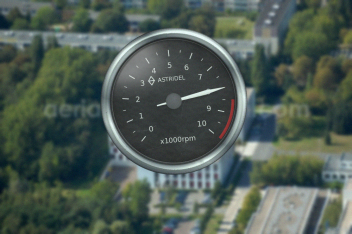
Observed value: 8000
